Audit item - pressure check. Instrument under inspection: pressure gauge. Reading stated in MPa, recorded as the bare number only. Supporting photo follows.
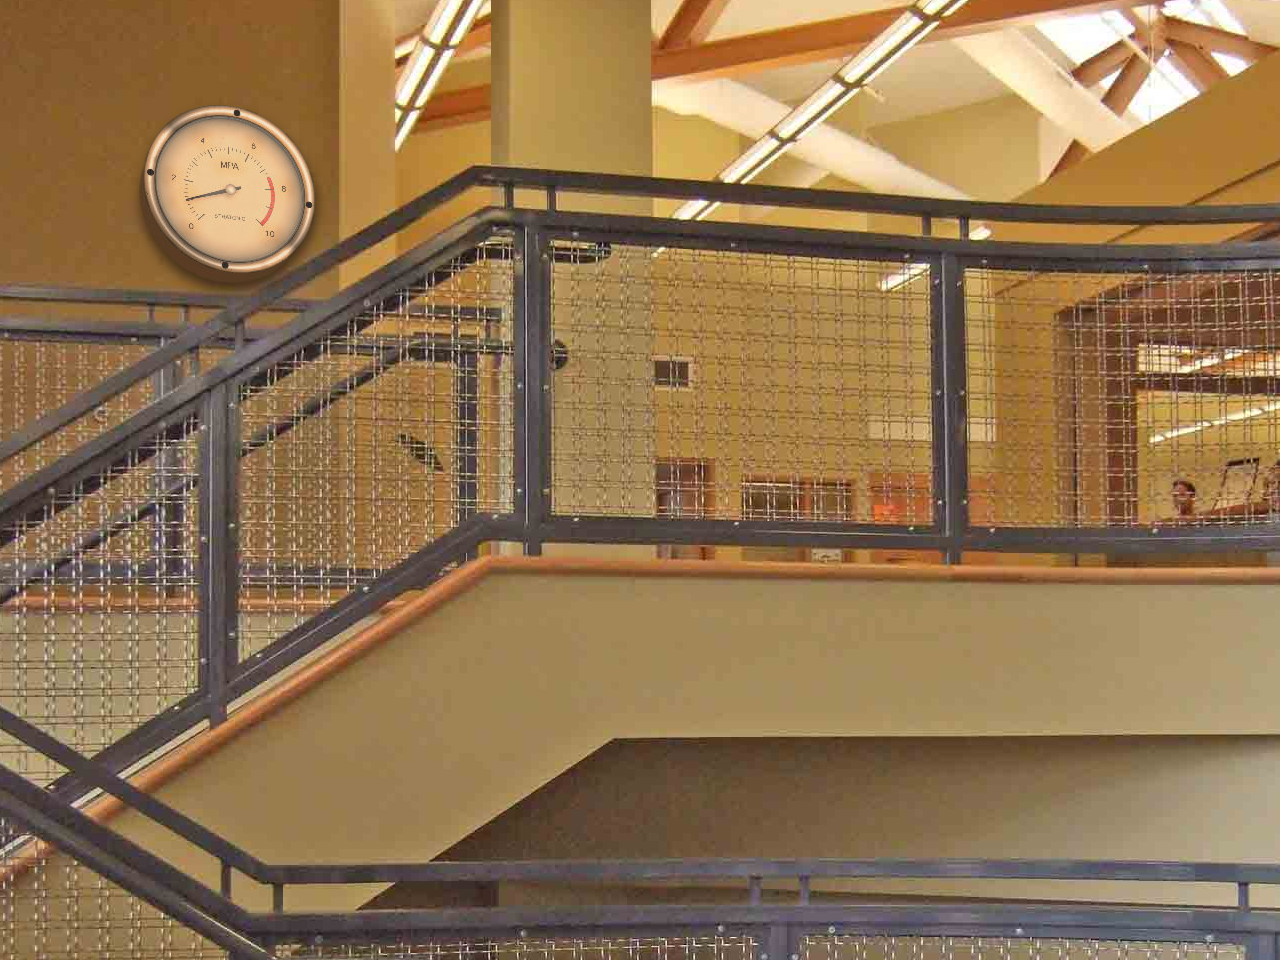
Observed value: 1
